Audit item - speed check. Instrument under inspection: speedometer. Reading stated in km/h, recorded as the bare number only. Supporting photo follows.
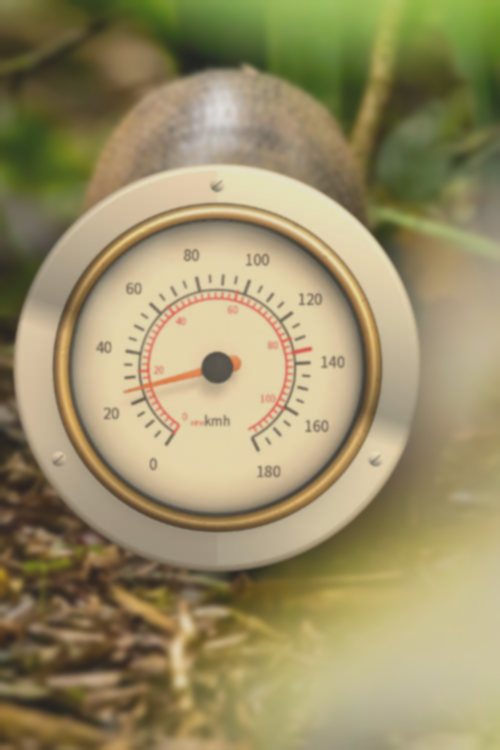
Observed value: 25
